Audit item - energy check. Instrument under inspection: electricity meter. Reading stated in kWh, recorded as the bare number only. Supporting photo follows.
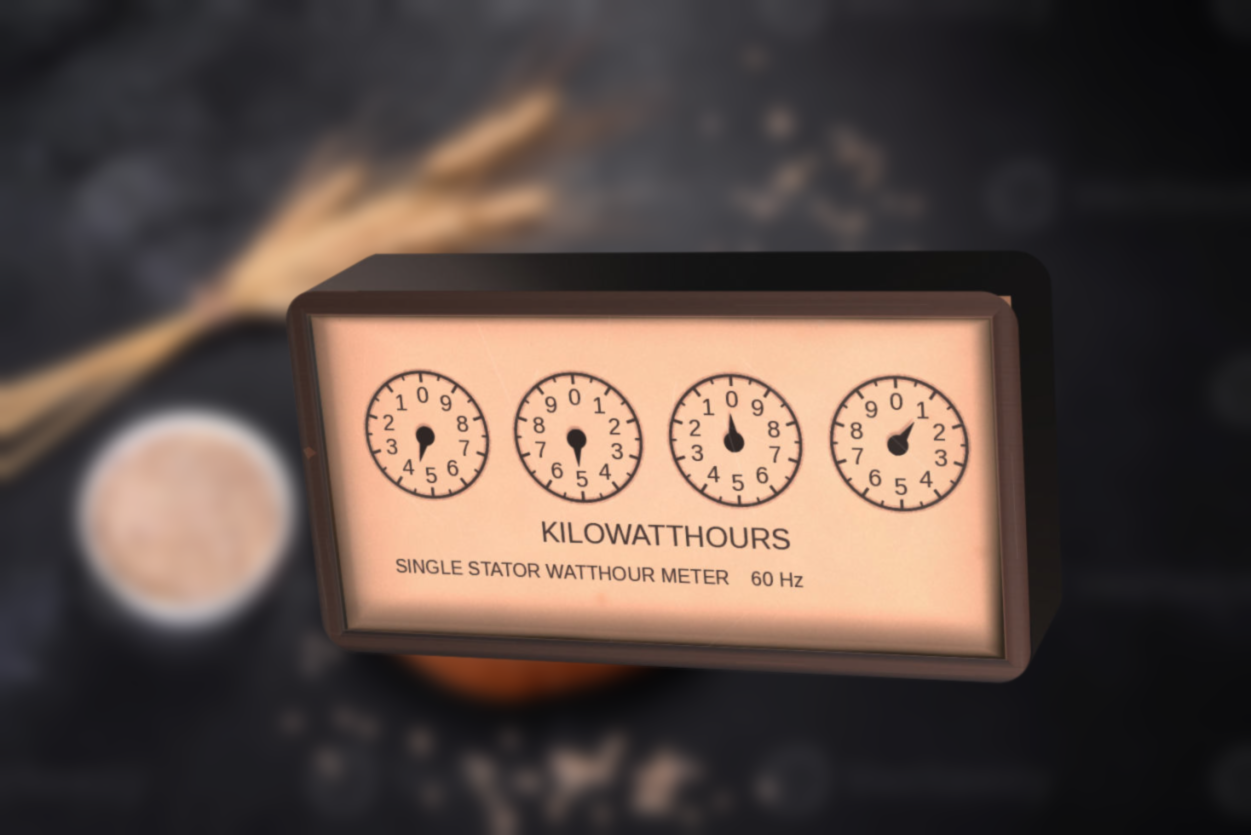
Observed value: 4501
